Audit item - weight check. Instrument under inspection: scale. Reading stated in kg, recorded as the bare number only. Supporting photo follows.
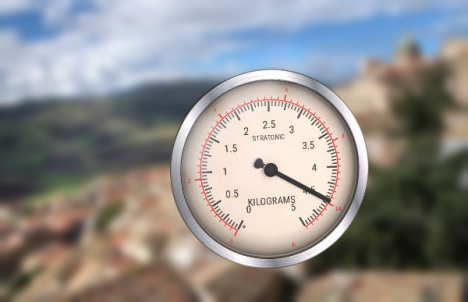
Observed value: 4.5
